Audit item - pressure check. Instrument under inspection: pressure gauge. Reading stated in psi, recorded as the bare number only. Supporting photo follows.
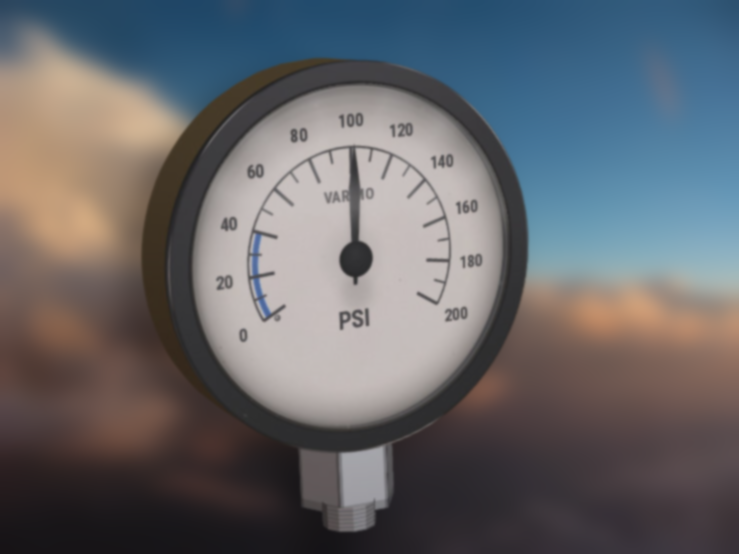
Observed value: 100
